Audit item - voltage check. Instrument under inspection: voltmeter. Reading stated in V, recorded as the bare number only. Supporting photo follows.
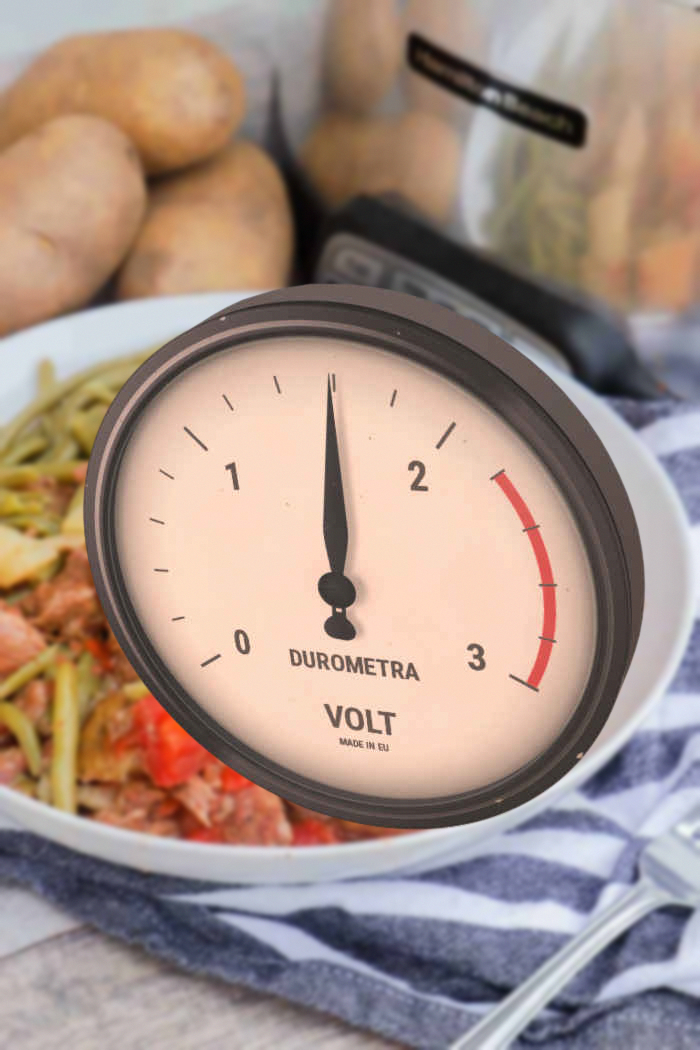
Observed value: 1.6
